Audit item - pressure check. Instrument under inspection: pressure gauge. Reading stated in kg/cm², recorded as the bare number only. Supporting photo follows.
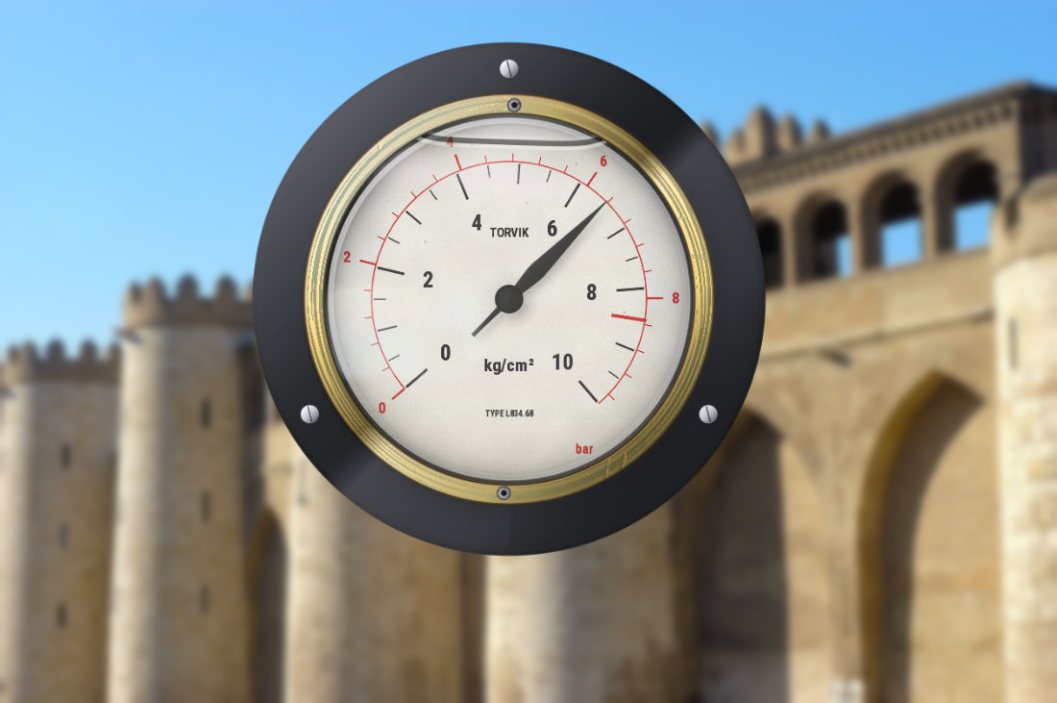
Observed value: 6.5
